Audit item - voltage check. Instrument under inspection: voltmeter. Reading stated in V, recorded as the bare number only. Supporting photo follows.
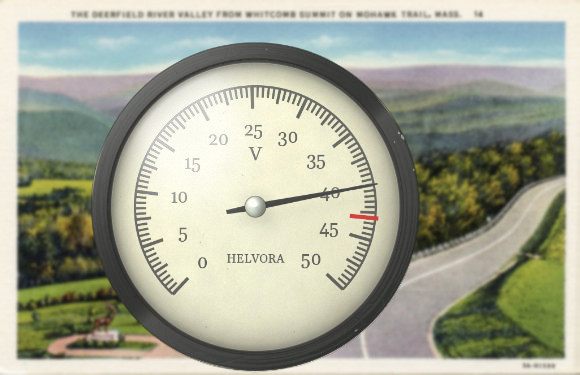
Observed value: 40
